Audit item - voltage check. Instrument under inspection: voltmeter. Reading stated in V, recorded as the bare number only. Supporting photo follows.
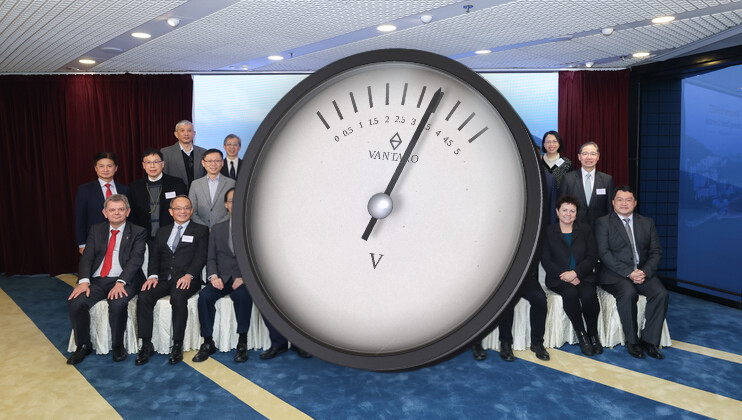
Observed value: 3.5
